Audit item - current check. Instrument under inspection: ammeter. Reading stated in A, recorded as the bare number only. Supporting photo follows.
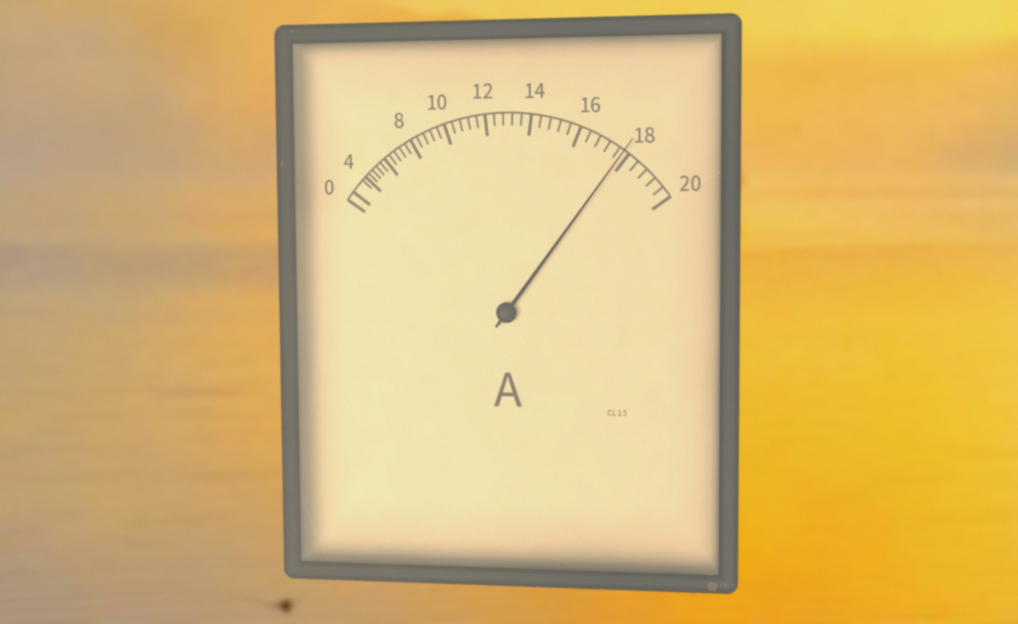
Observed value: 17.8
